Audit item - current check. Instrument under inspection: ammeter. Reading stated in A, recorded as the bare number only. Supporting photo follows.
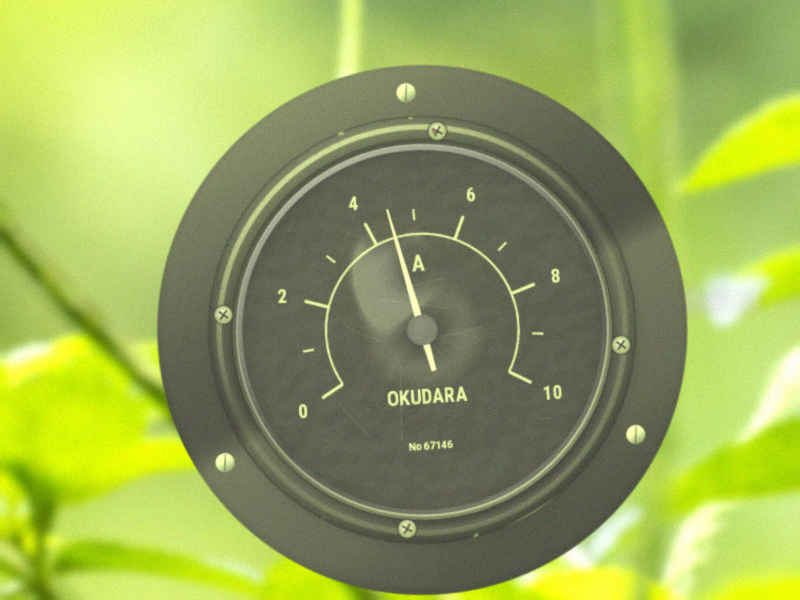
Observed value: 4.5
